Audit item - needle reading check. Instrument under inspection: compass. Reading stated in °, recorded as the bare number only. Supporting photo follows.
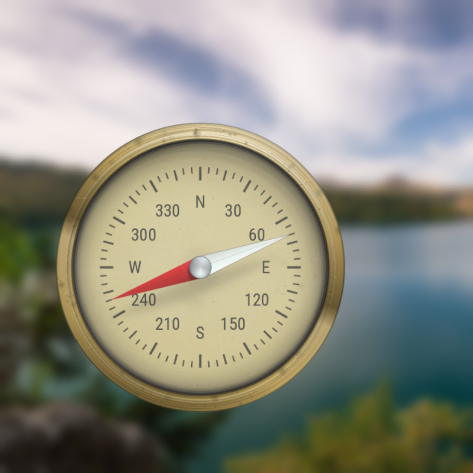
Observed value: 250
